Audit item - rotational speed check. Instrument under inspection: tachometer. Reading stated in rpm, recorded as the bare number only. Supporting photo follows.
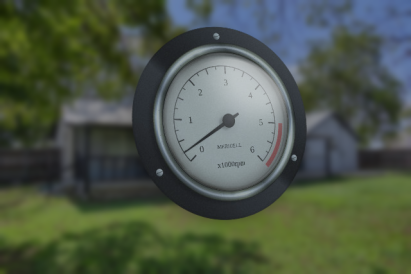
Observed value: 250
